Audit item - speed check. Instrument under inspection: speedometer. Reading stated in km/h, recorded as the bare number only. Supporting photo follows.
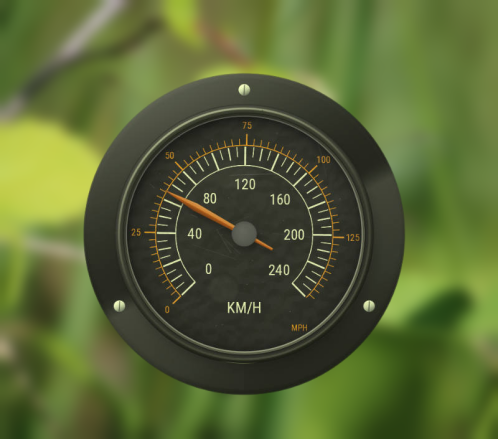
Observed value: 65
